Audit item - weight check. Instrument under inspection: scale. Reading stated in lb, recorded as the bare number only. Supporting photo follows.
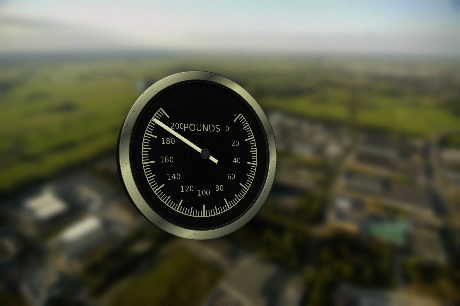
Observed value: 190
